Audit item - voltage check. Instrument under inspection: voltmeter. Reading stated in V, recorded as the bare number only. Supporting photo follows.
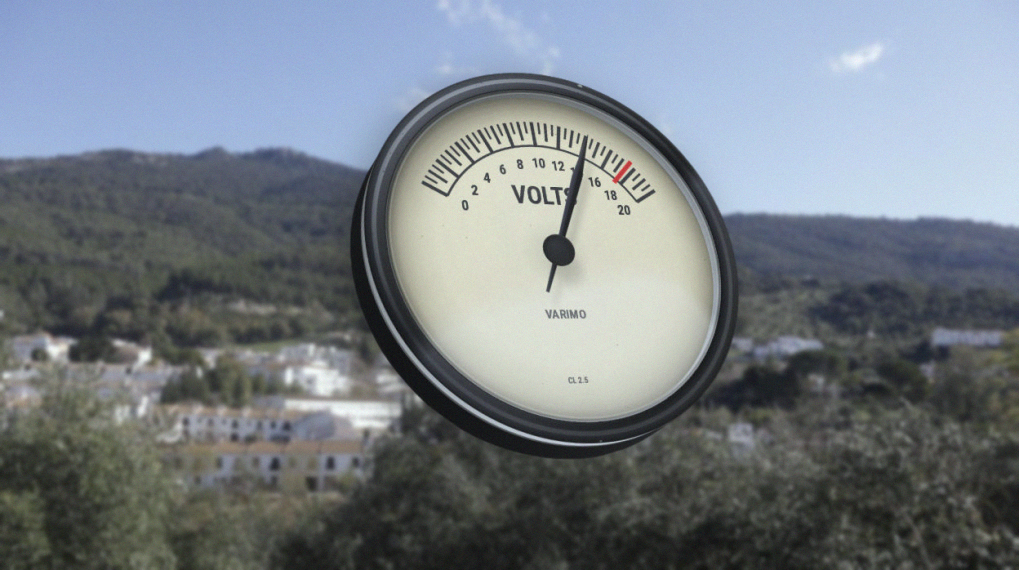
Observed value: 14
